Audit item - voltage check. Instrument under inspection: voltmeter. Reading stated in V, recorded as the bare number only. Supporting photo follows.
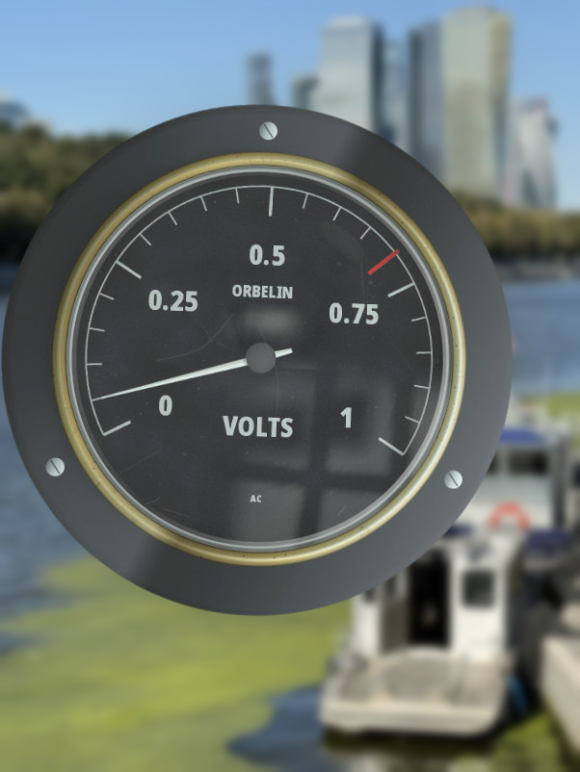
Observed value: 0.05
